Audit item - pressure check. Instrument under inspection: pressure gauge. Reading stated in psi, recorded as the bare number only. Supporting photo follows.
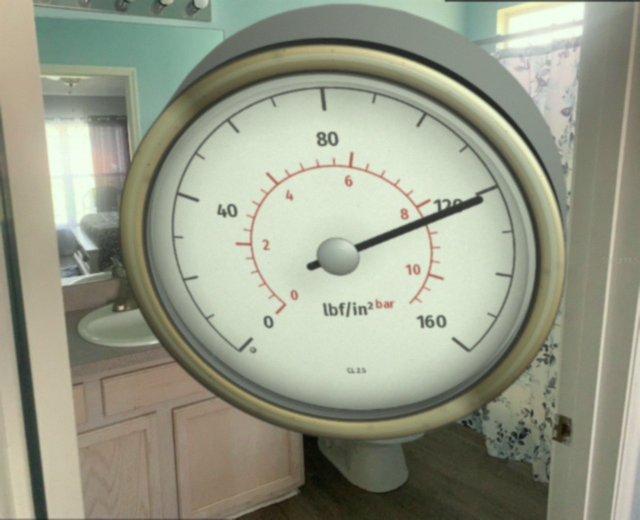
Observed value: 120
